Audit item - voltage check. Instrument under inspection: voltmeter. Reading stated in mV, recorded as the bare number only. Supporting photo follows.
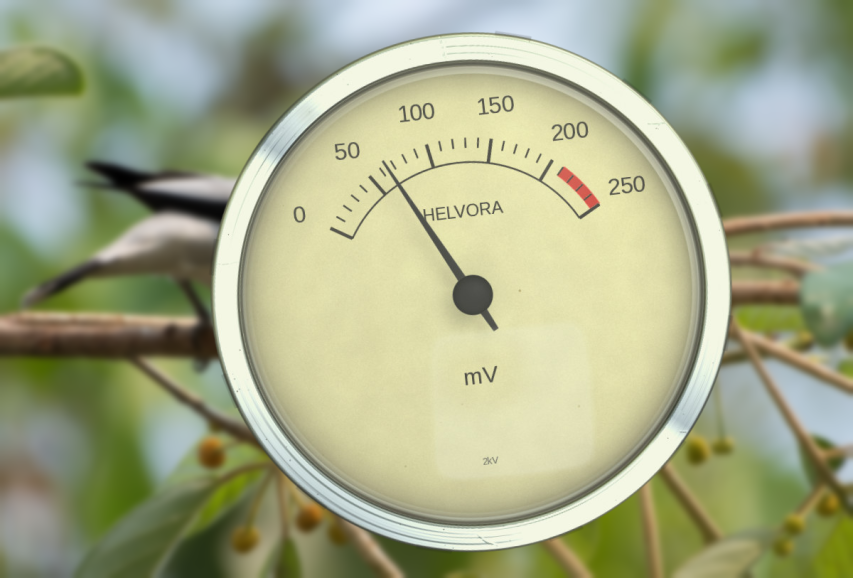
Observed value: 65
